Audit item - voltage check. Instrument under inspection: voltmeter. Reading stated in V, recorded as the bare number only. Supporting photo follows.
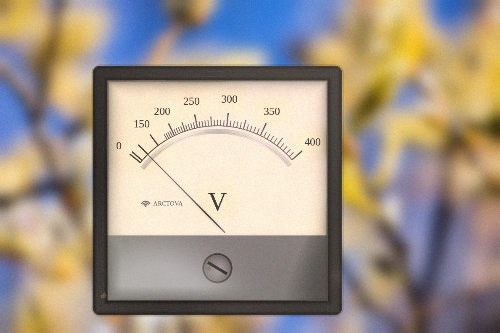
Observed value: 100
